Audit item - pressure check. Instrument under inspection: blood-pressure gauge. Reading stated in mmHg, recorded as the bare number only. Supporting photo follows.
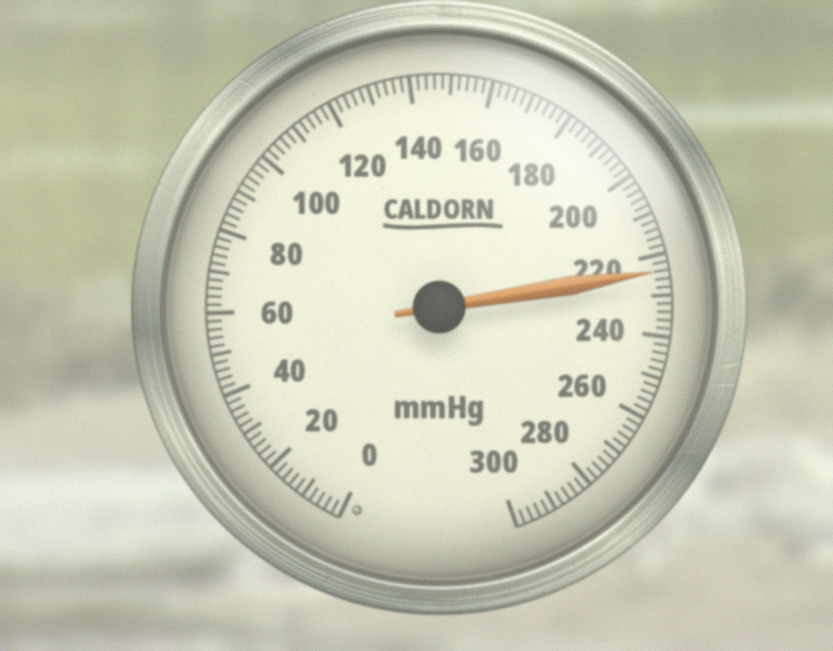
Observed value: 224
